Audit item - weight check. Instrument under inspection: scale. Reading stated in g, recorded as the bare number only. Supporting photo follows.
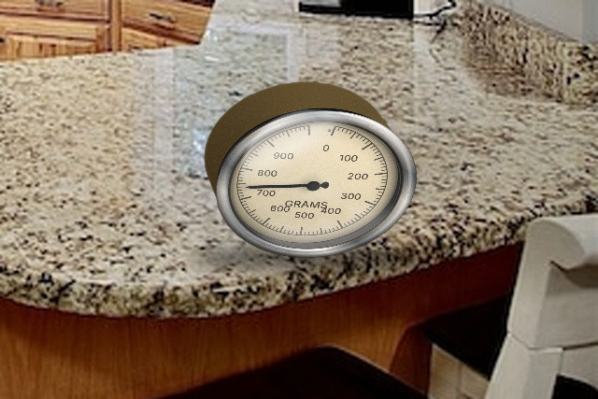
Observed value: 750
